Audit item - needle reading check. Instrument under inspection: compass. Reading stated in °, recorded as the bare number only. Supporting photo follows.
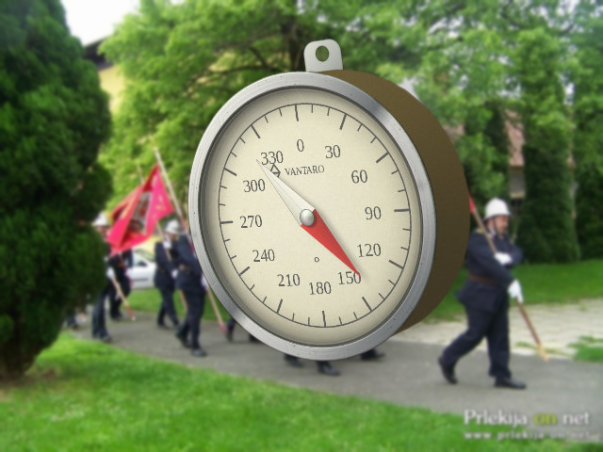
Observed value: 140
